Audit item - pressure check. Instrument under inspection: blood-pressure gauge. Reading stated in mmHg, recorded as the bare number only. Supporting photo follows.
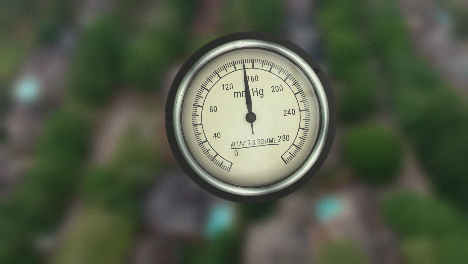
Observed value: 150
